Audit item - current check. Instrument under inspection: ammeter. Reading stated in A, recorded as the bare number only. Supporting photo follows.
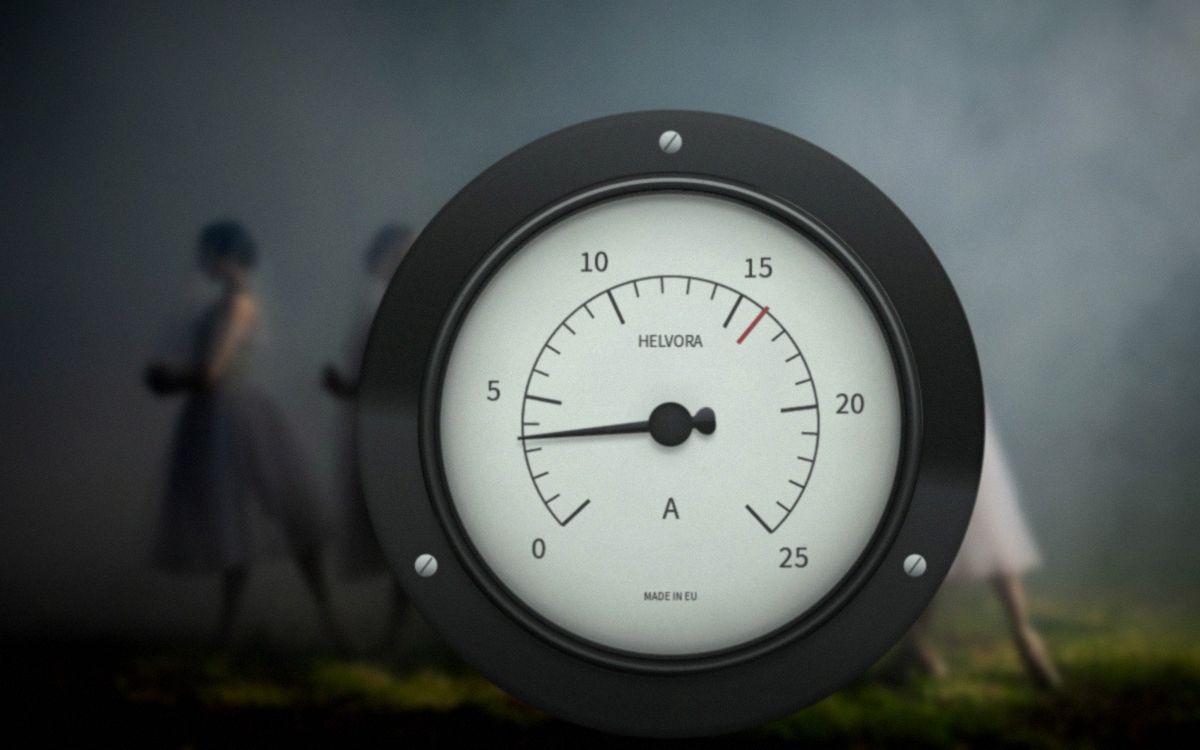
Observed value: 3.5
